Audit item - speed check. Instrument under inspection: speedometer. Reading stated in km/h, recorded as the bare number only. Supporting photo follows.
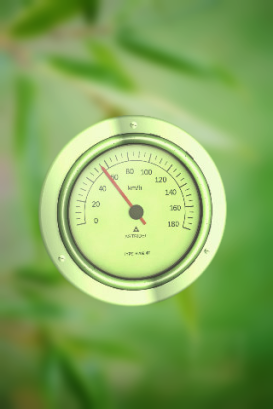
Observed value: 55
